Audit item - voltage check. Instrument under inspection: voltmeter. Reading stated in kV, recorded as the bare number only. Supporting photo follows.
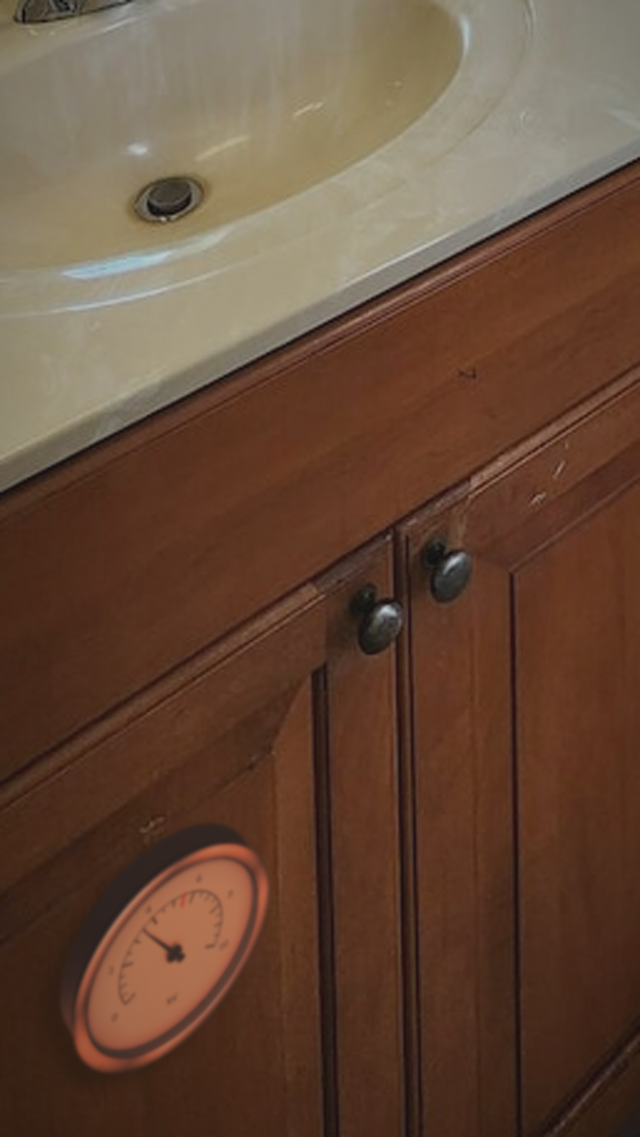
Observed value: 3.5
